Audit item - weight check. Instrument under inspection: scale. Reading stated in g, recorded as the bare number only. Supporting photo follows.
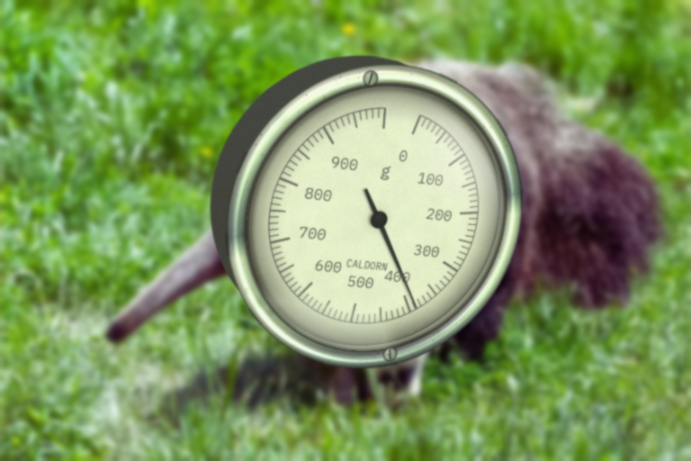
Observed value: 390
